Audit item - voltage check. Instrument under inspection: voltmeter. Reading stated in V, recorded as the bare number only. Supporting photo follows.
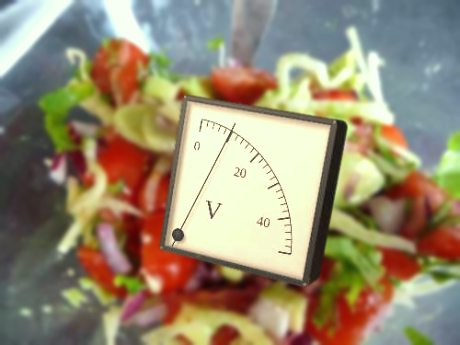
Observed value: 10
